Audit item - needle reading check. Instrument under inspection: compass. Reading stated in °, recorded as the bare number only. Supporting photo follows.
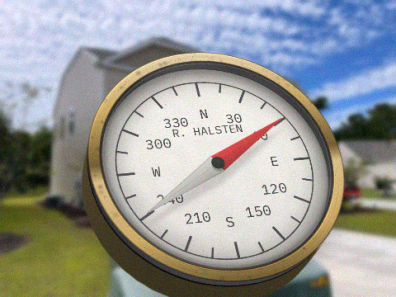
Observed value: 60
